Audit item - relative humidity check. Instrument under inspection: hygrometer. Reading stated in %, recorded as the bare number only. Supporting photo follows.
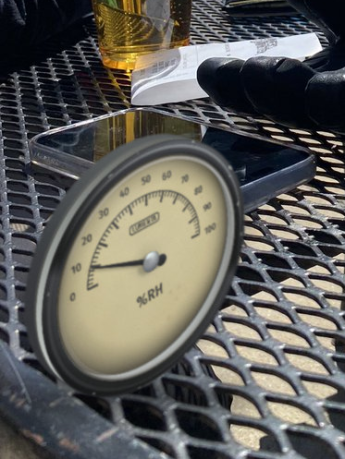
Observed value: 10
